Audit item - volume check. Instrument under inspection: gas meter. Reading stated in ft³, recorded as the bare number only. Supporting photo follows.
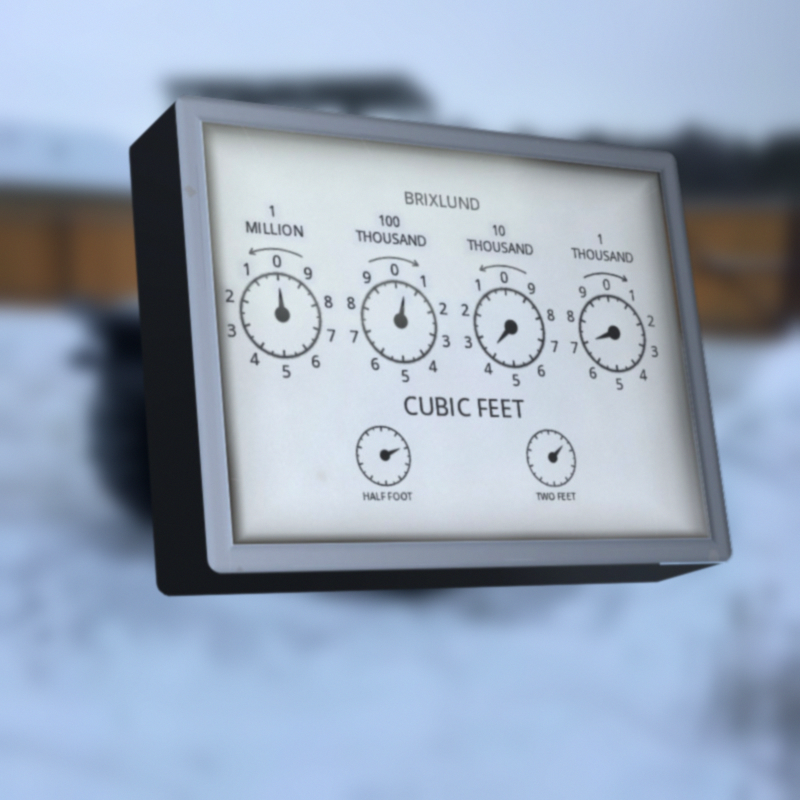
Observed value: 3700
